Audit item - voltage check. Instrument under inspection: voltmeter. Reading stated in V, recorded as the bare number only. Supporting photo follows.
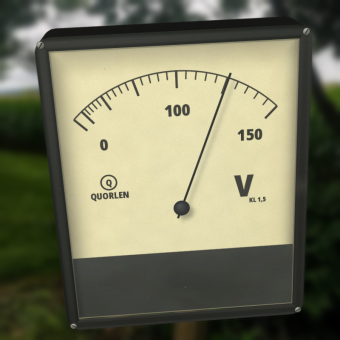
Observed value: 125
